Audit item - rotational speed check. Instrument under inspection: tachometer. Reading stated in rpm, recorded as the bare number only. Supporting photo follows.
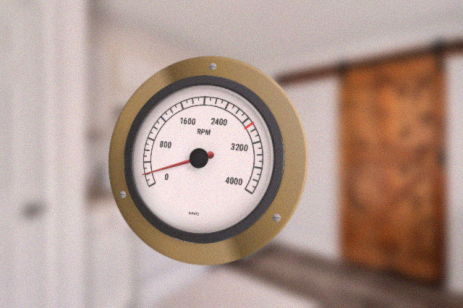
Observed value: 200
